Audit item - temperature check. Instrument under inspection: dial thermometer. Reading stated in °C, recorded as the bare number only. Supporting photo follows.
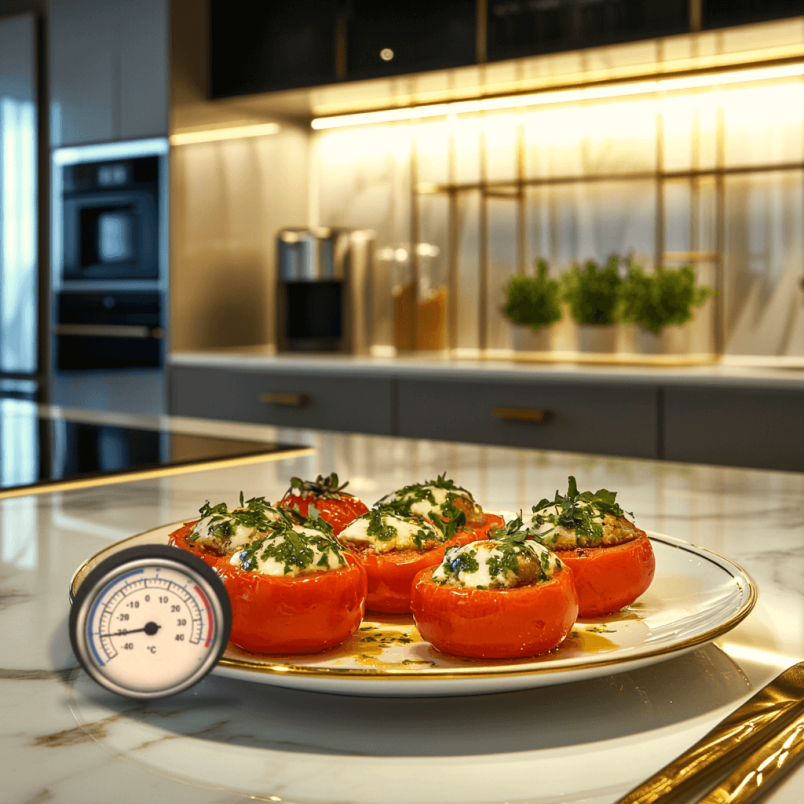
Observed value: -30
